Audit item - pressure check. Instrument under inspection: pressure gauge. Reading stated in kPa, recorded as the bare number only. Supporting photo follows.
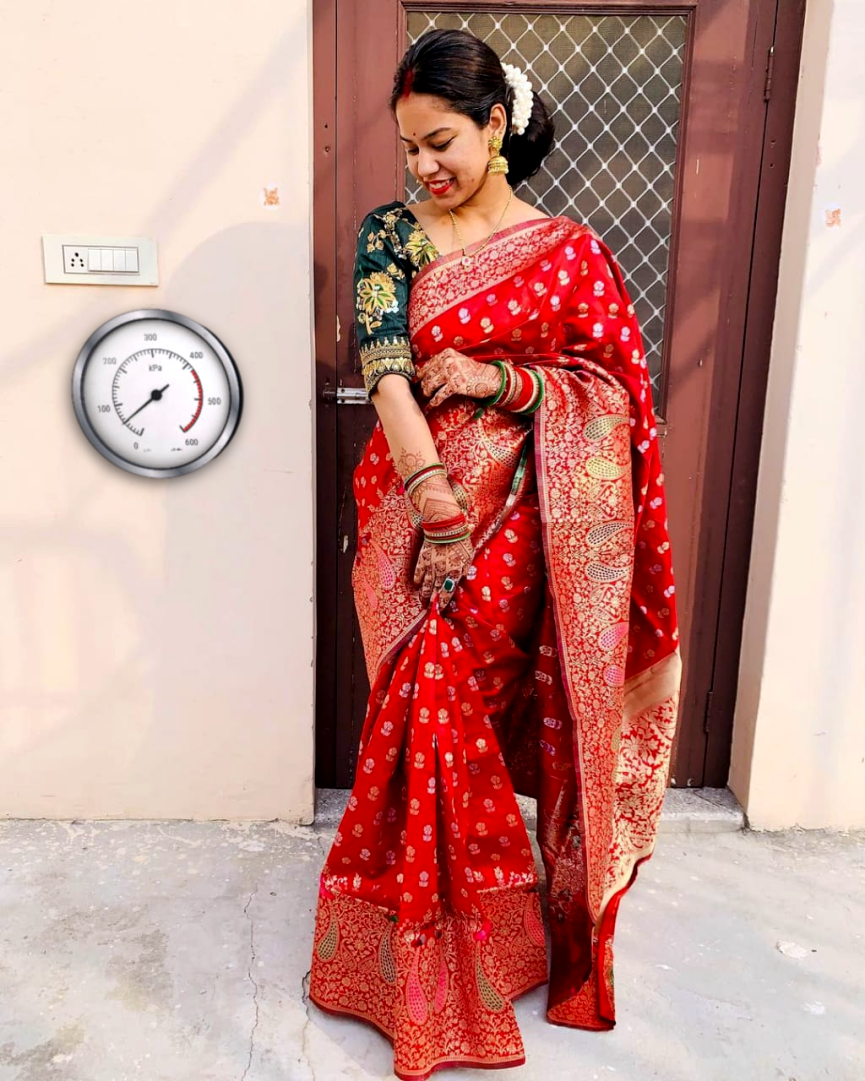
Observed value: 50
